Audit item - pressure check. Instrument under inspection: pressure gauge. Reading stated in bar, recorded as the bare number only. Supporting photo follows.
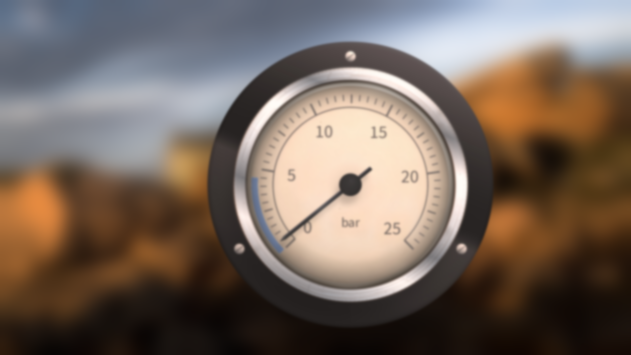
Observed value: 0.5
